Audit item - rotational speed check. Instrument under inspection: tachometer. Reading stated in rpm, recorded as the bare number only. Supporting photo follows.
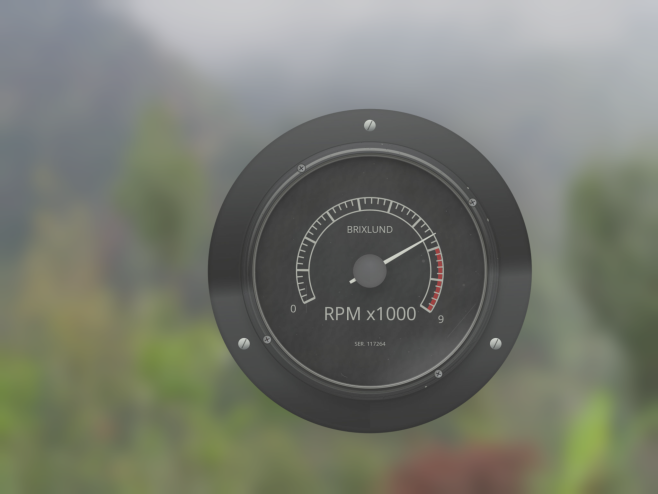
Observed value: 6600
